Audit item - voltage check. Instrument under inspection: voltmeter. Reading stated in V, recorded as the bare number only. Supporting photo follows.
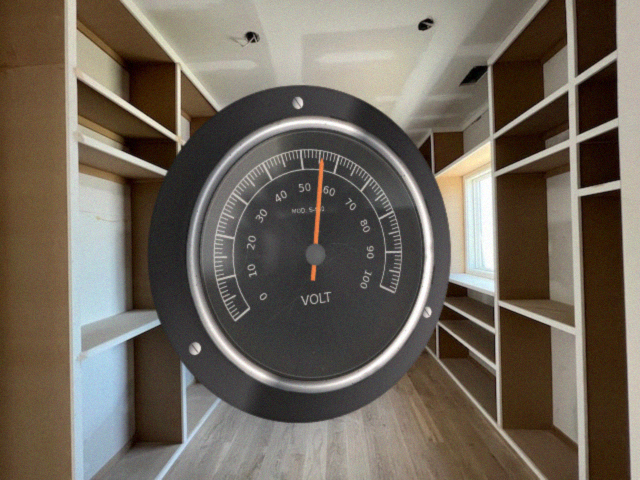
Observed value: 55
